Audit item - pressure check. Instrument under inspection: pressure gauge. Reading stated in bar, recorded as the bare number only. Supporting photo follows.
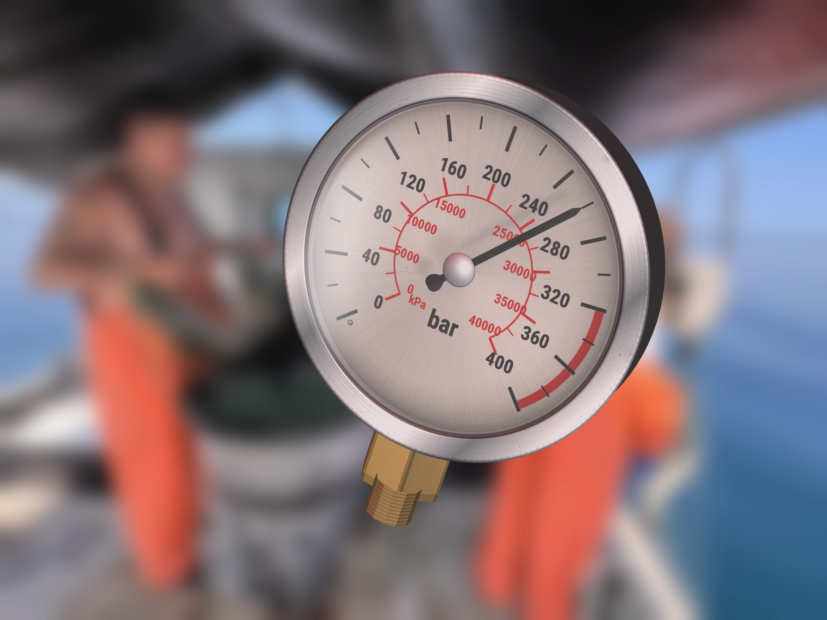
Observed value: 260
